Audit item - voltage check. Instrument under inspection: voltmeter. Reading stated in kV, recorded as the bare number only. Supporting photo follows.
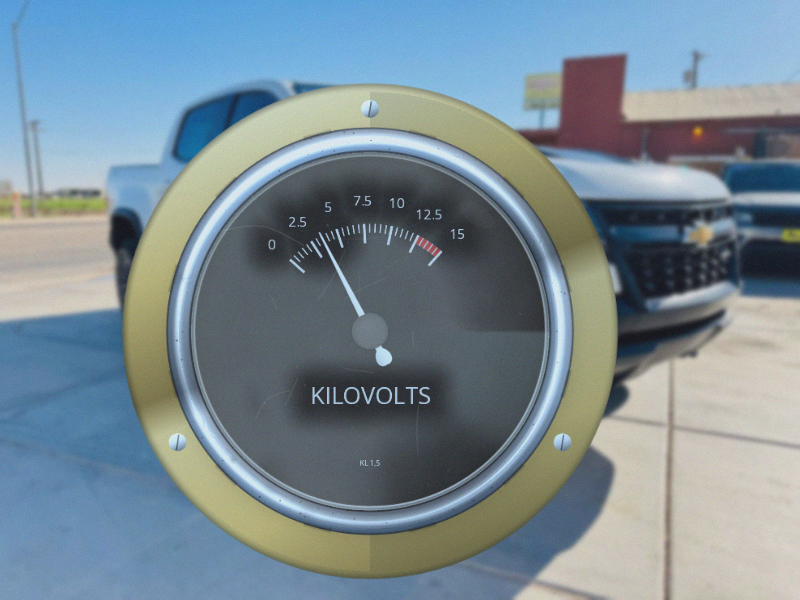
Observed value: 3.5
